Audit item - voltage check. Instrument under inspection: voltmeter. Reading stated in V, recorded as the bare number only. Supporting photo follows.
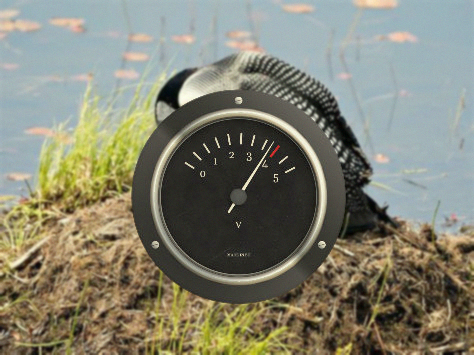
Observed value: 3.75
